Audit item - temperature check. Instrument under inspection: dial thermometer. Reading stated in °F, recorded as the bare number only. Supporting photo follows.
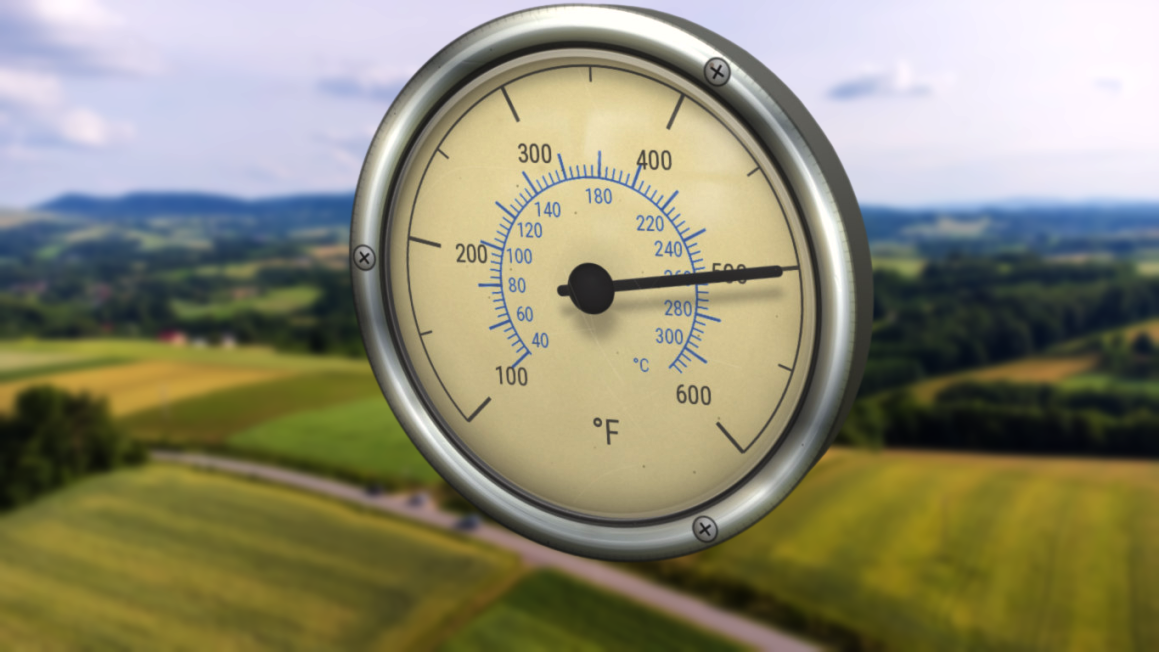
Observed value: 500
